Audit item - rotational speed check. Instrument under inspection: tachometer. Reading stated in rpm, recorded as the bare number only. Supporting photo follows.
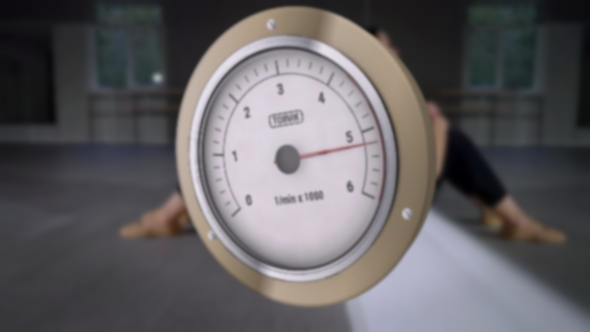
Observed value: 5200
